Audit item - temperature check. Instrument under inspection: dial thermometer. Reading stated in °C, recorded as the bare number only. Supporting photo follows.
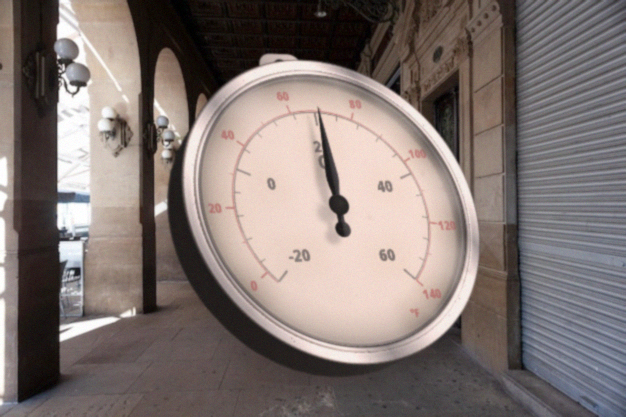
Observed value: 20
